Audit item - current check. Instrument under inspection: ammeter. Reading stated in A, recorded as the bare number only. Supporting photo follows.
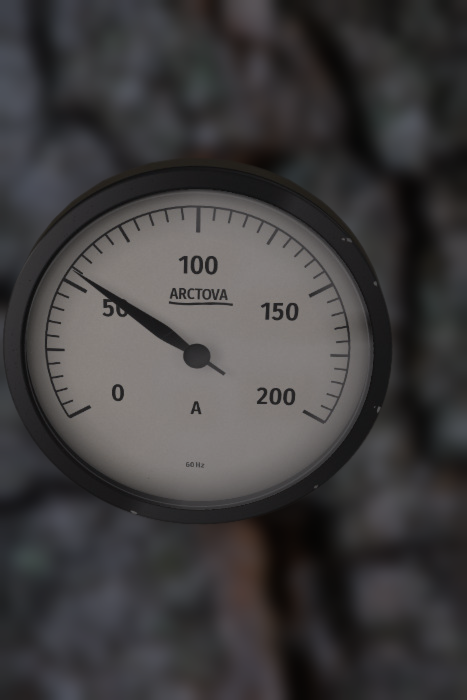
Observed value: 55
